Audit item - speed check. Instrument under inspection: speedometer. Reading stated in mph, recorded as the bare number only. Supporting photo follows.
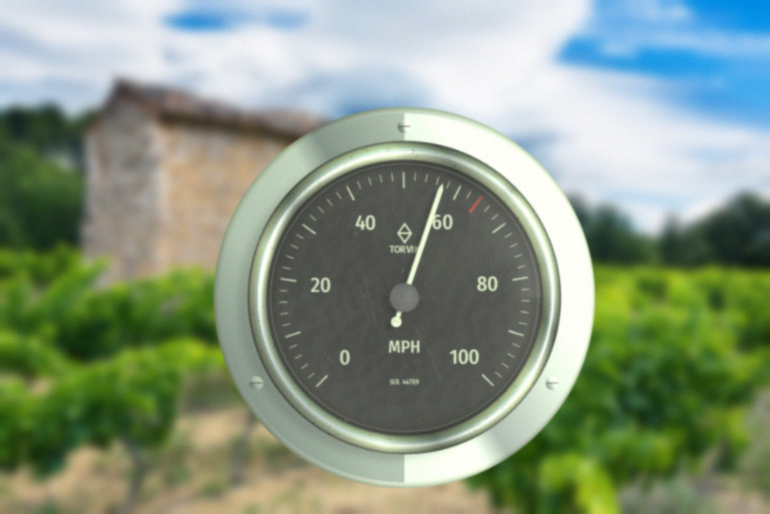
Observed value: 57
